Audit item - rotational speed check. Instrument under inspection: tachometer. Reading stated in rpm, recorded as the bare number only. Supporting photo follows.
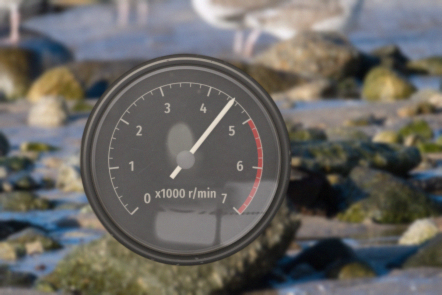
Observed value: 4500
